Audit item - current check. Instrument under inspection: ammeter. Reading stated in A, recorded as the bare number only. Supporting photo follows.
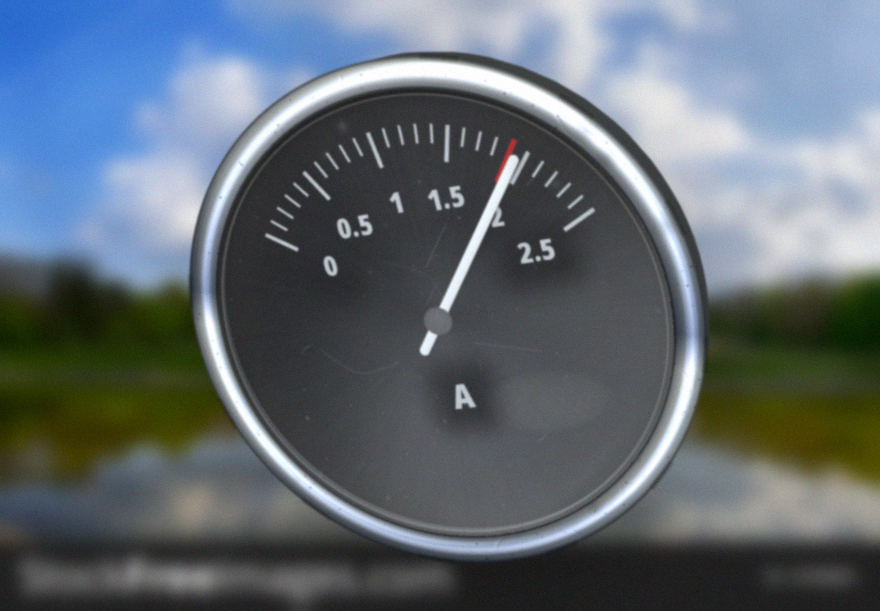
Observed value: 1.95
